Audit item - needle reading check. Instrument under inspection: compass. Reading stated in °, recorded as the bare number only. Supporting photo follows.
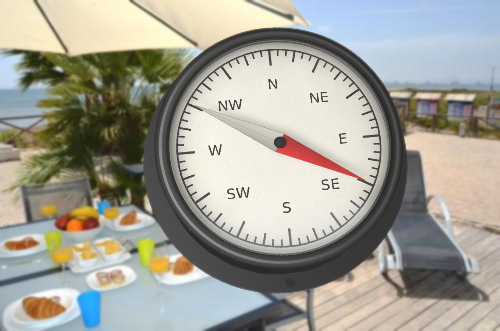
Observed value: 120
